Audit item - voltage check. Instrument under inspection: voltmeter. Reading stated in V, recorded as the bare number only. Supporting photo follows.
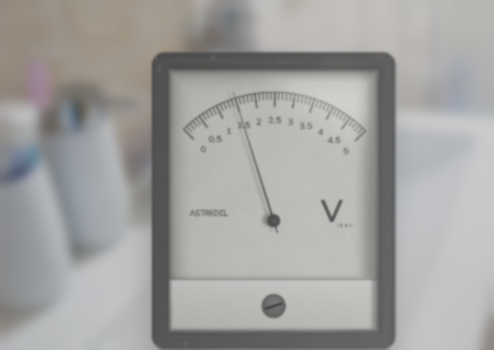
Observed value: 1.5
